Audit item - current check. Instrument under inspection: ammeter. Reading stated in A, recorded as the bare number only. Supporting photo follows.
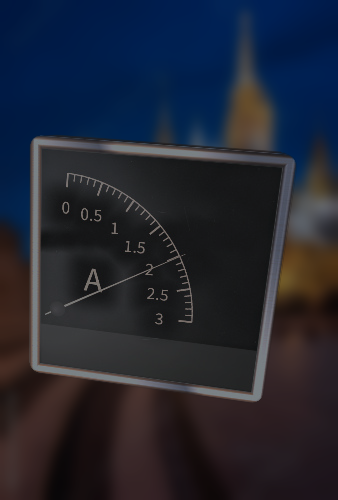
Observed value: 2
